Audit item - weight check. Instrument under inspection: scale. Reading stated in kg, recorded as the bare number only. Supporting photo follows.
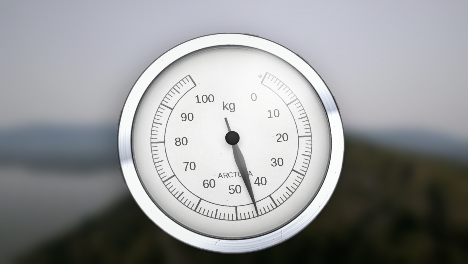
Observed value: 45
